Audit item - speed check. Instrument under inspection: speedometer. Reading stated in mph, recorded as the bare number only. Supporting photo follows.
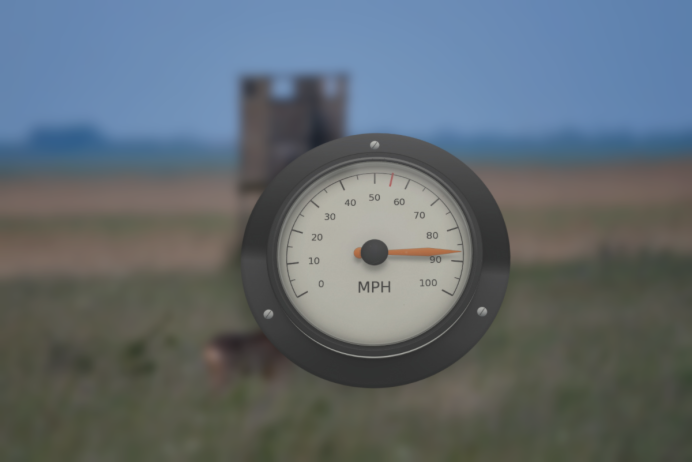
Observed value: 87.5
